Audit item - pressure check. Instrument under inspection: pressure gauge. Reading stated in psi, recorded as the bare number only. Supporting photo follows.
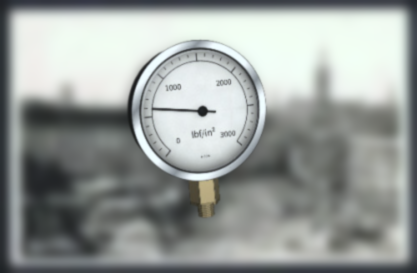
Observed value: 600
